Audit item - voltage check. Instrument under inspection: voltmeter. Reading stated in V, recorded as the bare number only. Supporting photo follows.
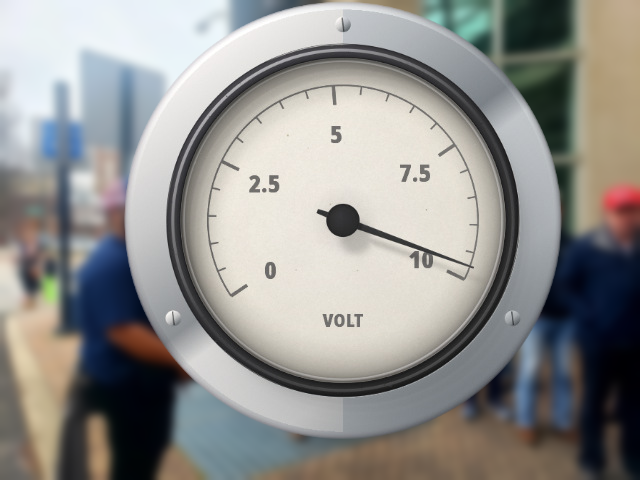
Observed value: 9.75
